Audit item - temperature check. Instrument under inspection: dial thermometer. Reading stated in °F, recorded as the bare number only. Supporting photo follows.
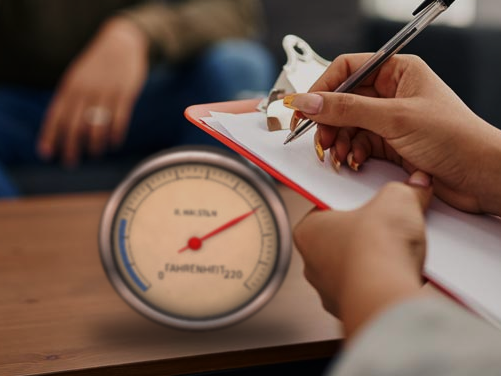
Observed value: 160
